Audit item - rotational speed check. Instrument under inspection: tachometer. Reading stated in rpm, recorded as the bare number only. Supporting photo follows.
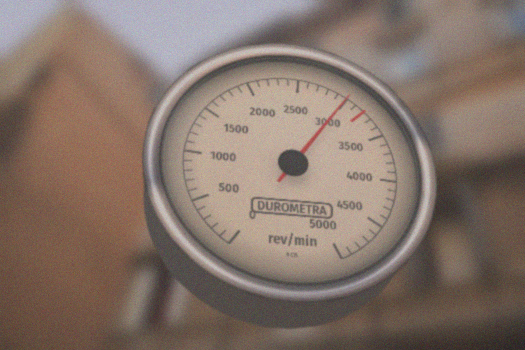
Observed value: 3000
